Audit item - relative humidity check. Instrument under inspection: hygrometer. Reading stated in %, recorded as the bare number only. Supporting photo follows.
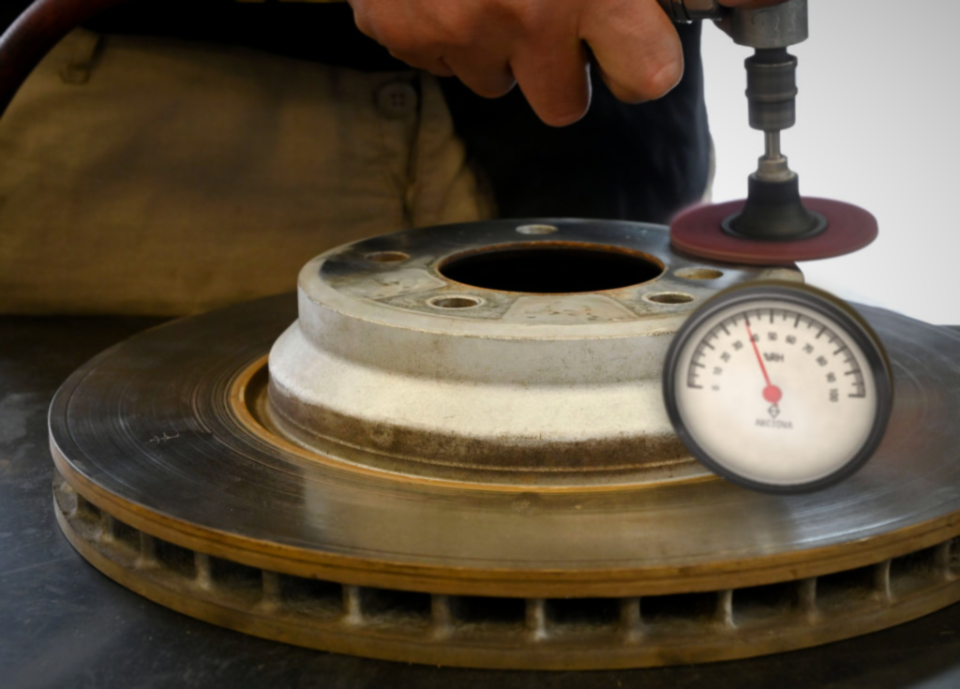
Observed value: 40
